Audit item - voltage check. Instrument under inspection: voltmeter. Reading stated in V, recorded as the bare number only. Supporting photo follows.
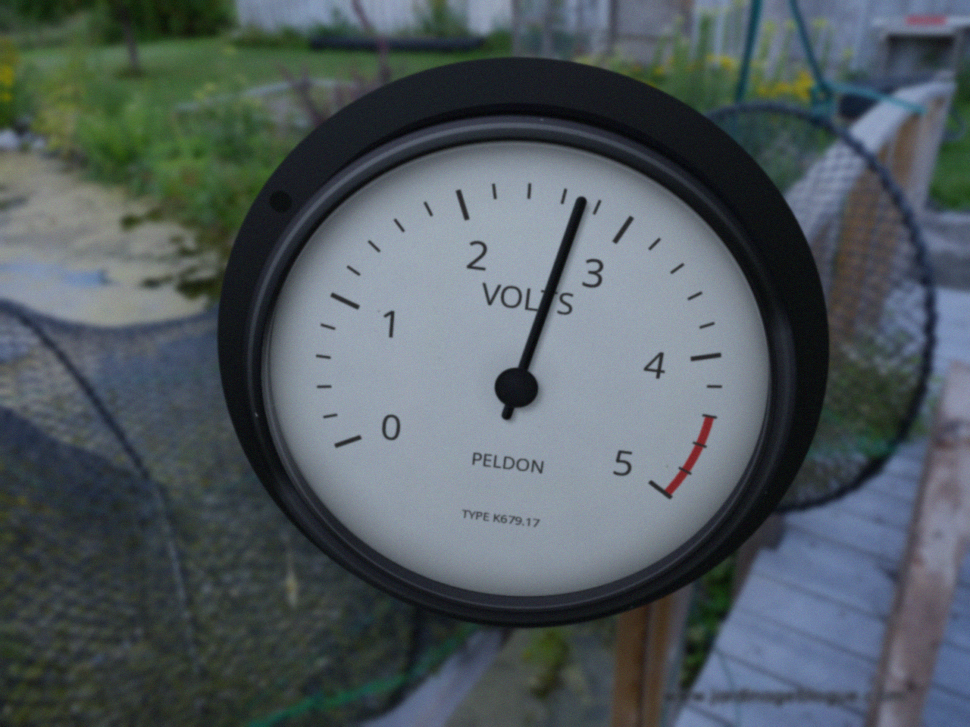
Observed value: 2.7
